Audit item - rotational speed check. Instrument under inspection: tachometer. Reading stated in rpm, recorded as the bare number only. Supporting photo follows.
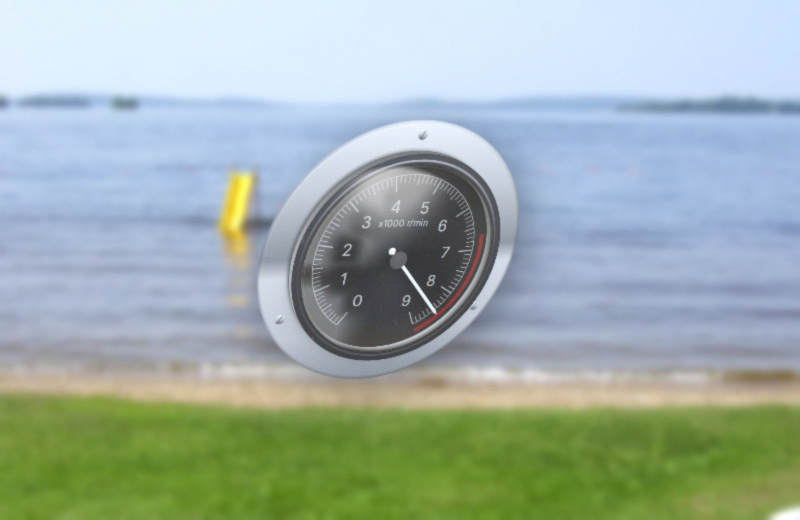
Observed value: 8500
